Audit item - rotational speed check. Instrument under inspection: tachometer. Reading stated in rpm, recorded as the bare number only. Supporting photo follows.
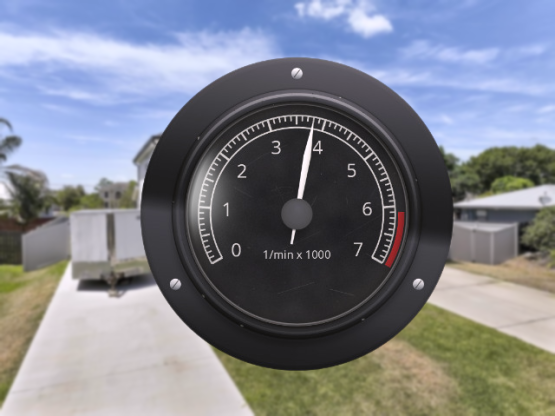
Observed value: 3800
